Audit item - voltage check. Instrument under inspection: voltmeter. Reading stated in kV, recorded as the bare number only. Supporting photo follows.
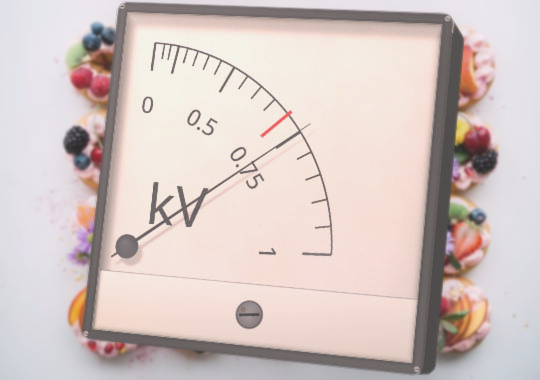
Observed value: 0.75
